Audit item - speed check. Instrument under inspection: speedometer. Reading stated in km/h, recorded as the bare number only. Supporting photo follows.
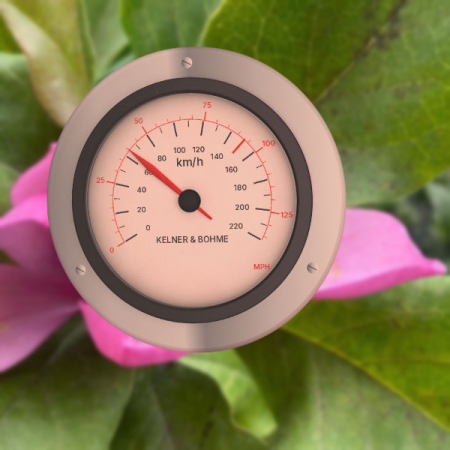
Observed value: 65
